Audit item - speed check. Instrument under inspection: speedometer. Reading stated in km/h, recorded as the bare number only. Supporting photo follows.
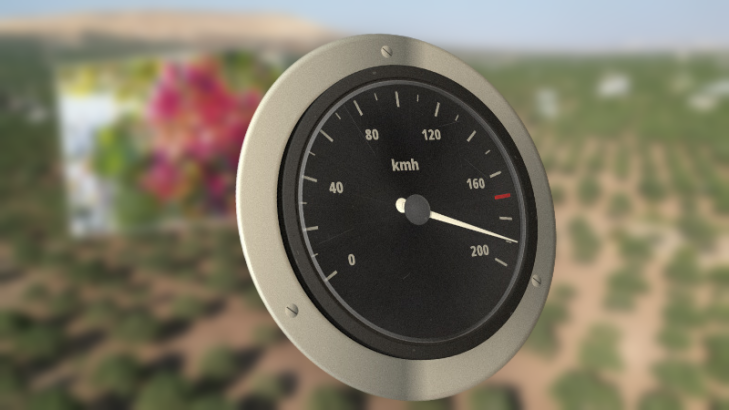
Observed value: 190
